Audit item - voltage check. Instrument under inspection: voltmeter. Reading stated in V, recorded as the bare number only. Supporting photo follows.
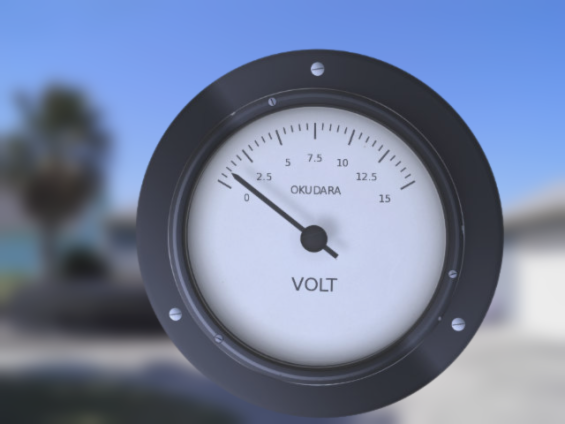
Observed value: 1
